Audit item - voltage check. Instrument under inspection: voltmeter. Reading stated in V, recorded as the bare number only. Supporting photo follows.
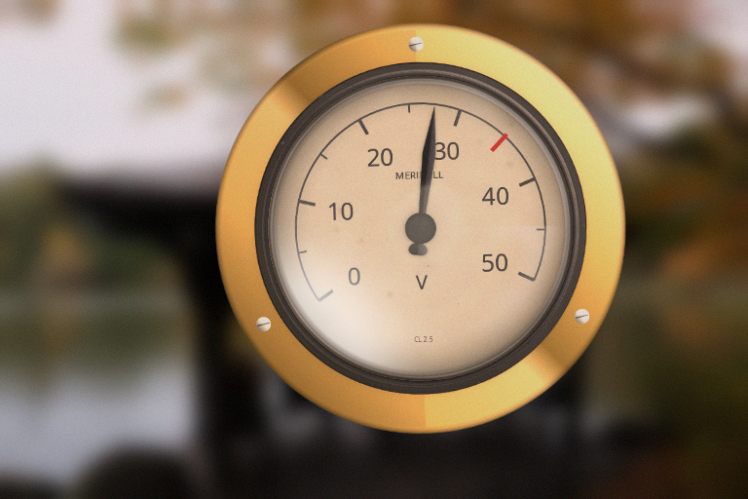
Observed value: 27.5
